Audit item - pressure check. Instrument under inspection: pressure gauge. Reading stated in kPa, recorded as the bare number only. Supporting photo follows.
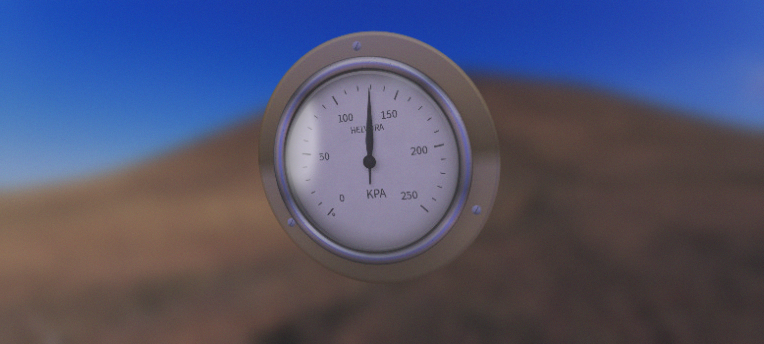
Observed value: 130
